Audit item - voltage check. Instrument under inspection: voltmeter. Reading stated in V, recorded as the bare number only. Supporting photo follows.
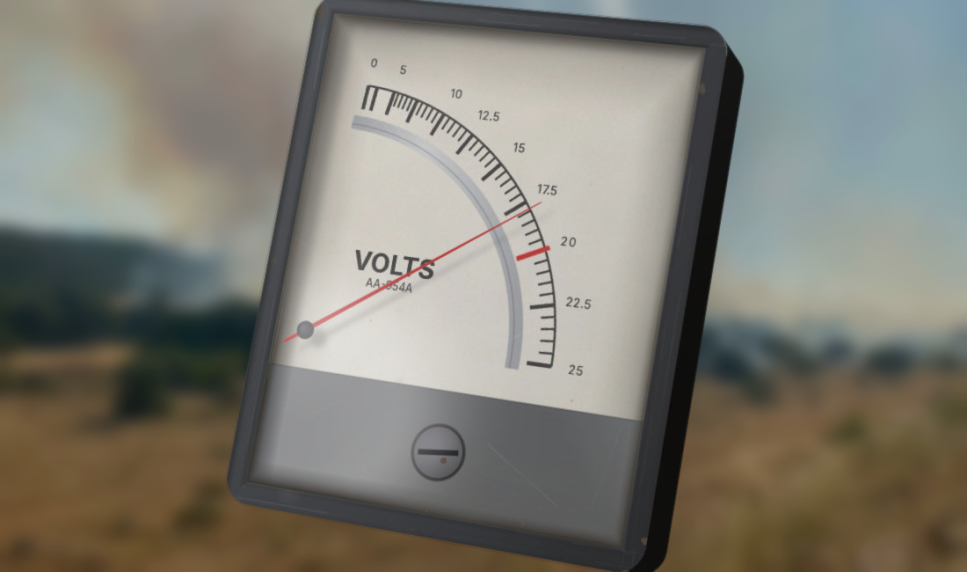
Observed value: 18
